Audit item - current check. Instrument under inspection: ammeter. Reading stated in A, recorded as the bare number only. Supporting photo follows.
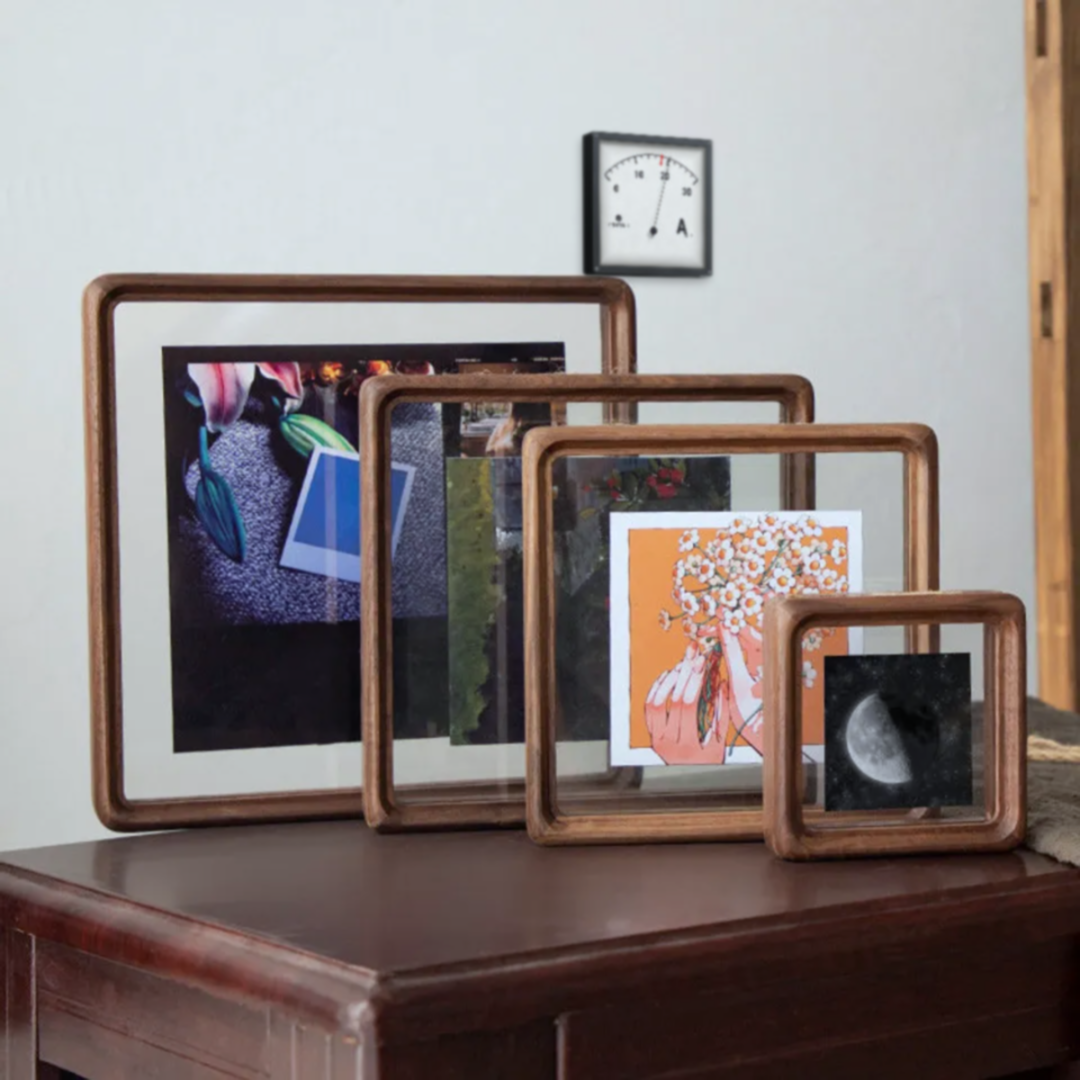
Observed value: 20
